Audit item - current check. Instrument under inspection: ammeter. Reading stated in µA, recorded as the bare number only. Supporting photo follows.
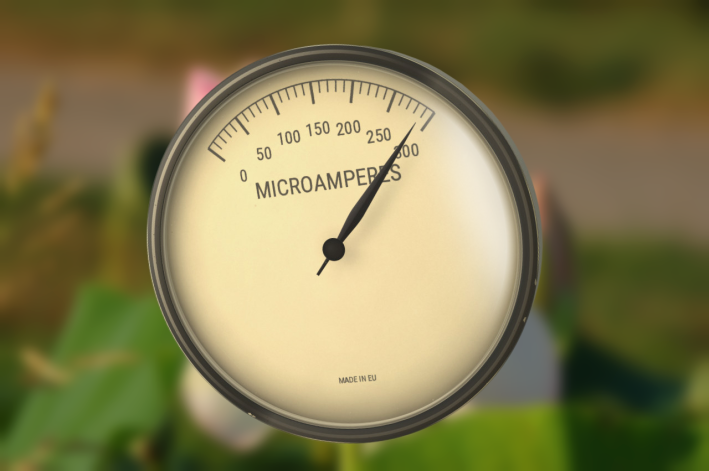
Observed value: 290
